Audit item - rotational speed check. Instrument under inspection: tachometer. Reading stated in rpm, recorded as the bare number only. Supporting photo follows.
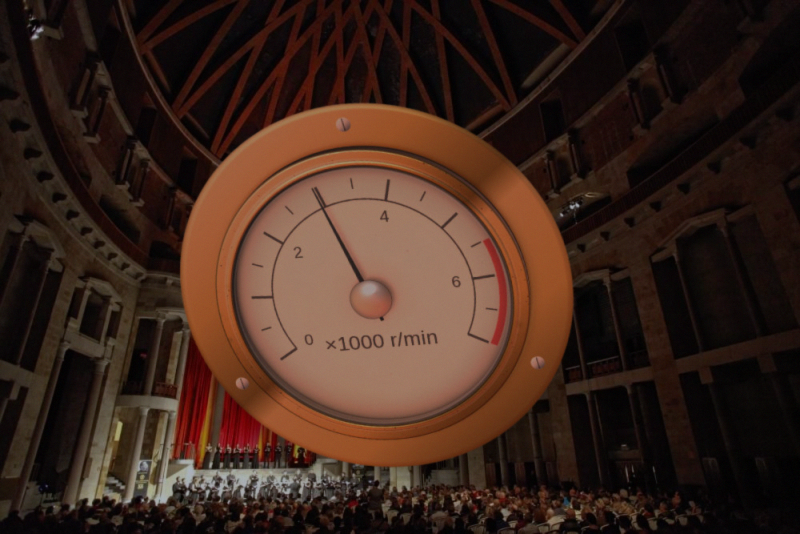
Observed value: 3000
